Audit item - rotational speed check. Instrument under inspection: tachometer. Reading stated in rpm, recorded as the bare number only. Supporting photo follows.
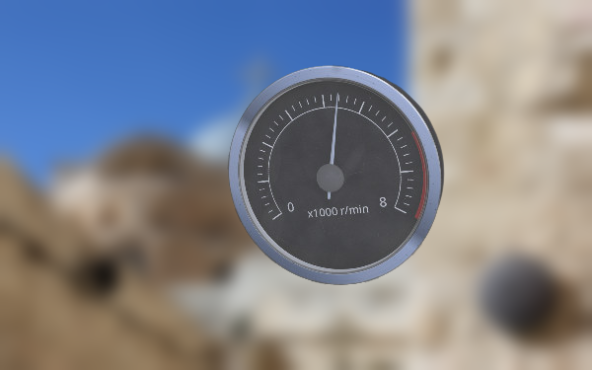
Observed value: 4400
